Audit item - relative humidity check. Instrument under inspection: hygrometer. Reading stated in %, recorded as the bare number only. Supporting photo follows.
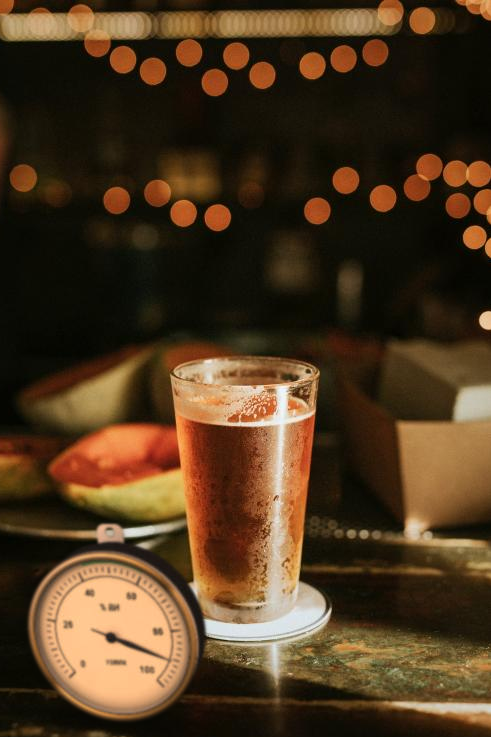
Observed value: 90
